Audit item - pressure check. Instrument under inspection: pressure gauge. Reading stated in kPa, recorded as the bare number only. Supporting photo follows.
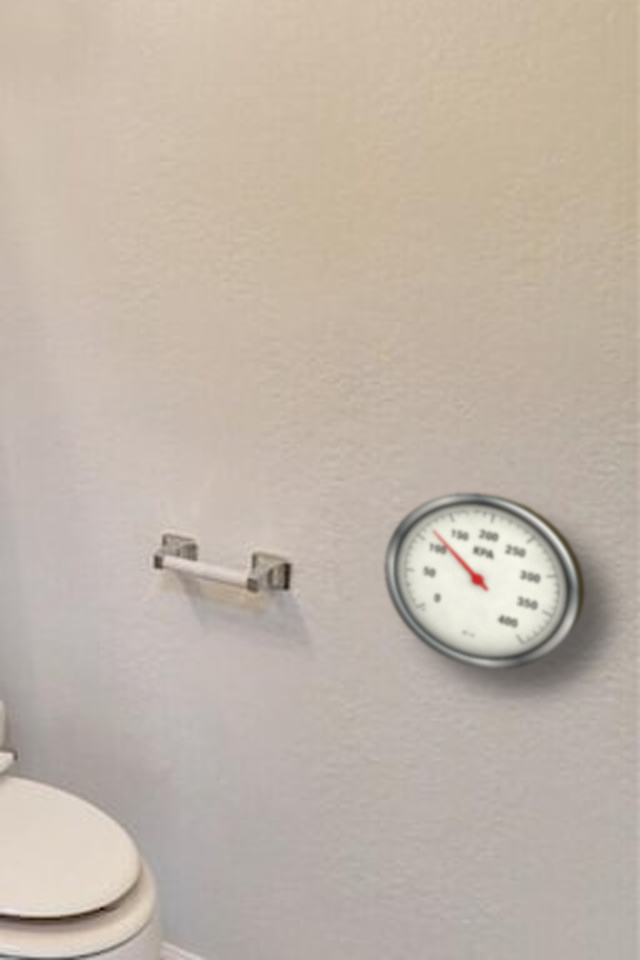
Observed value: 120
